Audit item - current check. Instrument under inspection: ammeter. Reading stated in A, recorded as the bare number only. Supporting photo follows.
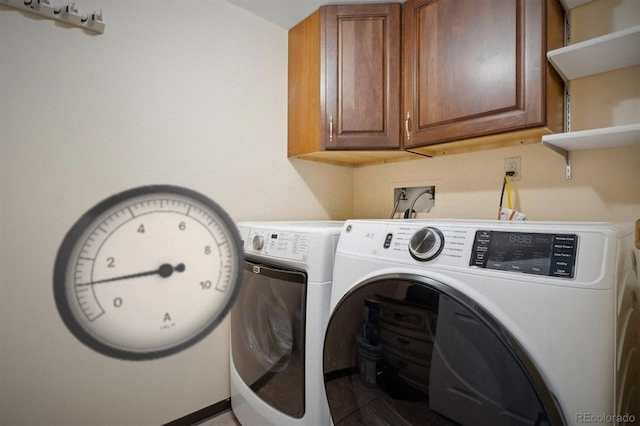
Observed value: 1.2
